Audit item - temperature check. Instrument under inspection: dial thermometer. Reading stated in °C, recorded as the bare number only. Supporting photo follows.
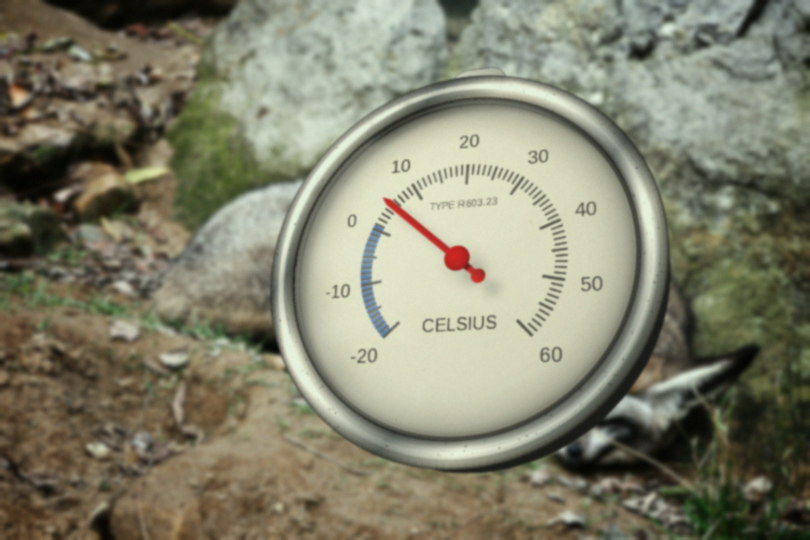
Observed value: 5
